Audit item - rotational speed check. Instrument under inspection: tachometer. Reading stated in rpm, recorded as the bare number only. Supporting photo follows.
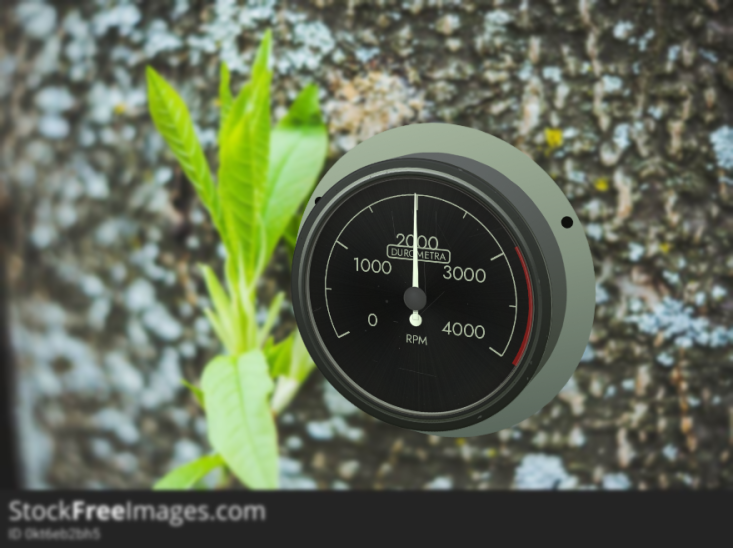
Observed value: 2000
